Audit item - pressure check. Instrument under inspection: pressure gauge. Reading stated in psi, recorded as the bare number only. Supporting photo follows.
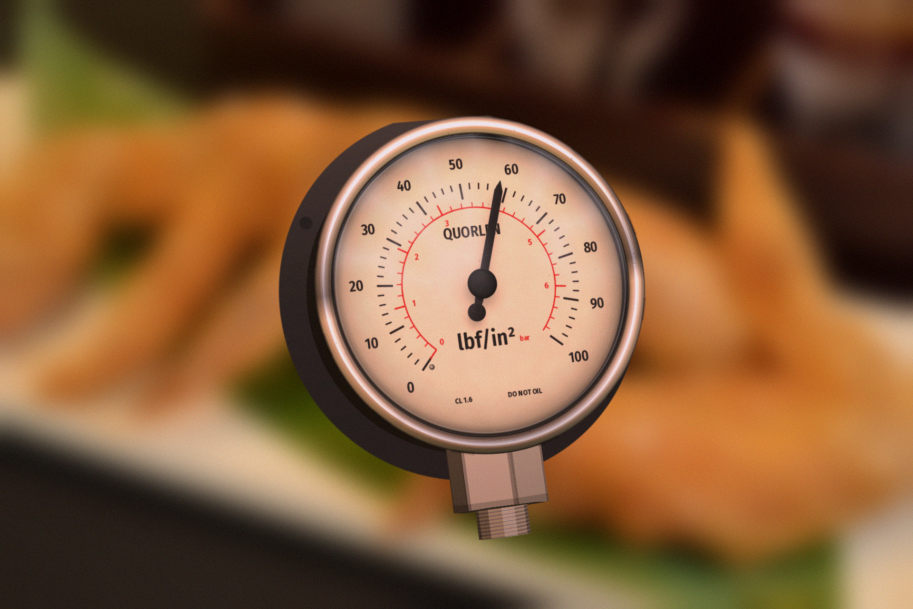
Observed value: 58
